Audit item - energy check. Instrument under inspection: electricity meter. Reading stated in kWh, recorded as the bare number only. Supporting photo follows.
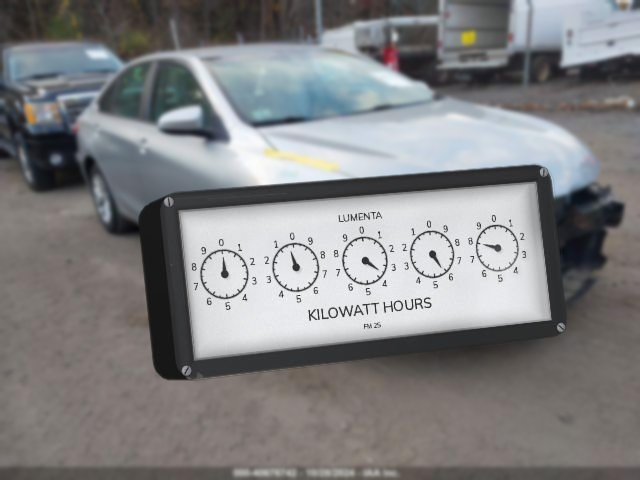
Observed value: 358
